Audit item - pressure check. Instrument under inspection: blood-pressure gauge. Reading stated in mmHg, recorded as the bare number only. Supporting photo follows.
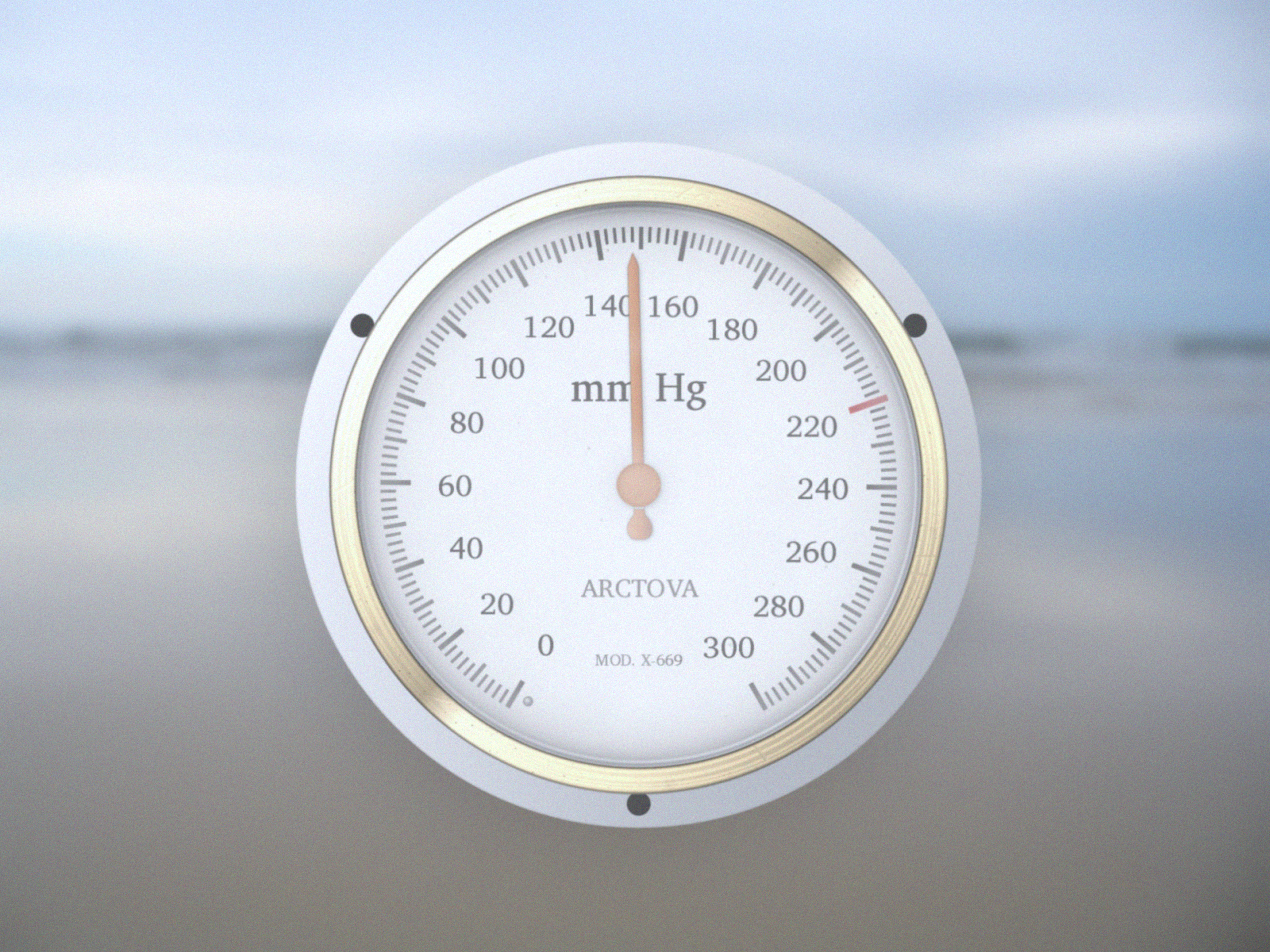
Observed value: 148
